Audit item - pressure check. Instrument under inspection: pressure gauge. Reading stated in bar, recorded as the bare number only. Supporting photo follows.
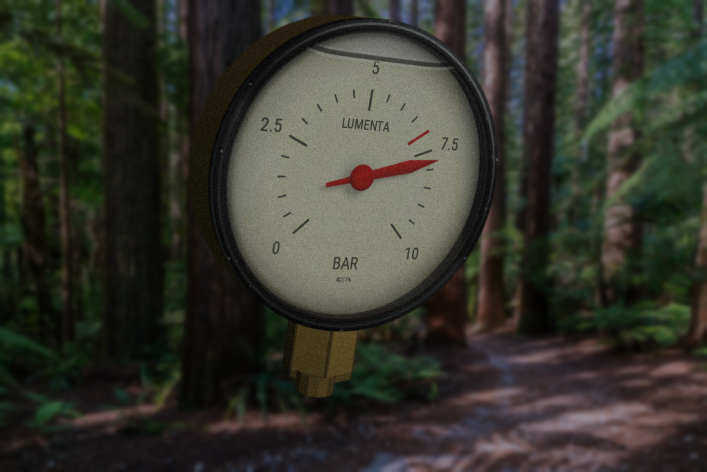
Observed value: 7.75
